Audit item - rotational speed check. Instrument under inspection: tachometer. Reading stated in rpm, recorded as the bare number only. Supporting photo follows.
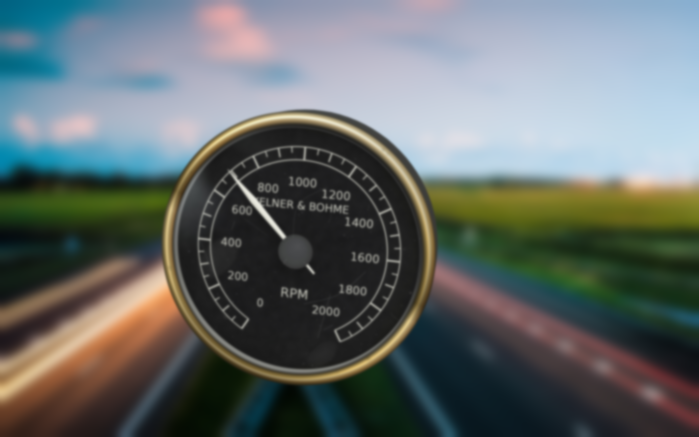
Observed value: 700
